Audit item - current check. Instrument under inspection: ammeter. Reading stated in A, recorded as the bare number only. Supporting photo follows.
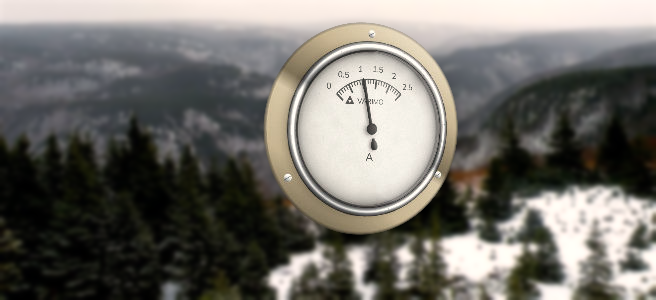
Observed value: 1
